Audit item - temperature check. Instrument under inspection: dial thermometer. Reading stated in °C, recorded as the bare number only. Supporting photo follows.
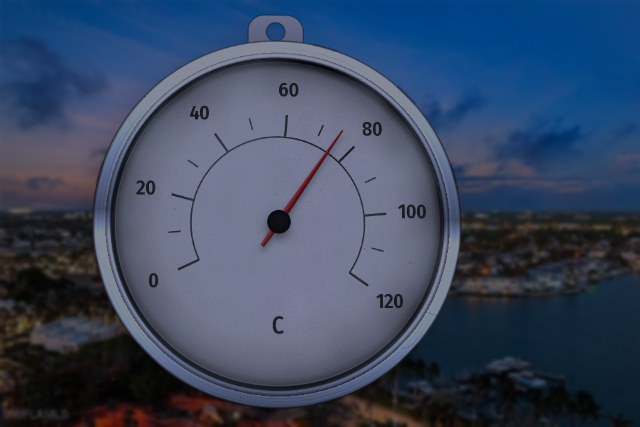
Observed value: 75
